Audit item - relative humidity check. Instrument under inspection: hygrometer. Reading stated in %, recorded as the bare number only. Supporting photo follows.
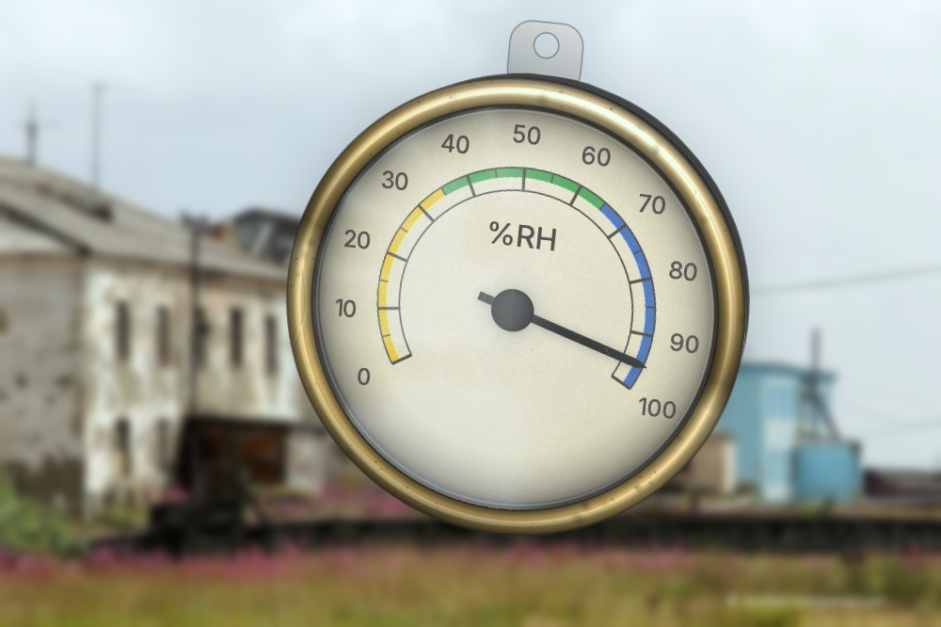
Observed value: 95
